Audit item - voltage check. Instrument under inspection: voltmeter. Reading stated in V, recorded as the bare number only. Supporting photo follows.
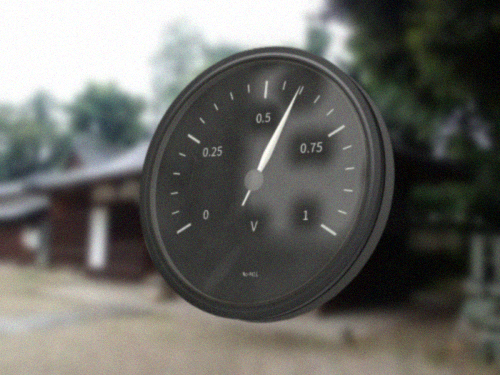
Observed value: 0.6
